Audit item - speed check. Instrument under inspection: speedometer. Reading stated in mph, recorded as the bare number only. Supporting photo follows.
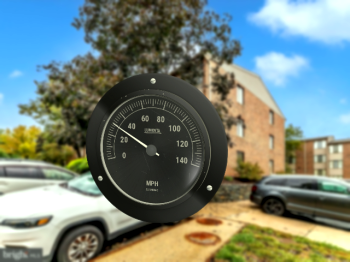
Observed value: 30
